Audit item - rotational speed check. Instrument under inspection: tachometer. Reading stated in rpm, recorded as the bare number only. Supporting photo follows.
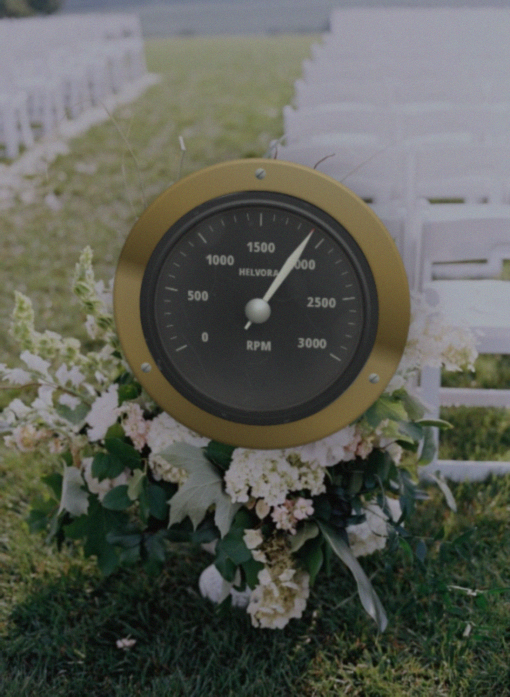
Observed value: 1900
